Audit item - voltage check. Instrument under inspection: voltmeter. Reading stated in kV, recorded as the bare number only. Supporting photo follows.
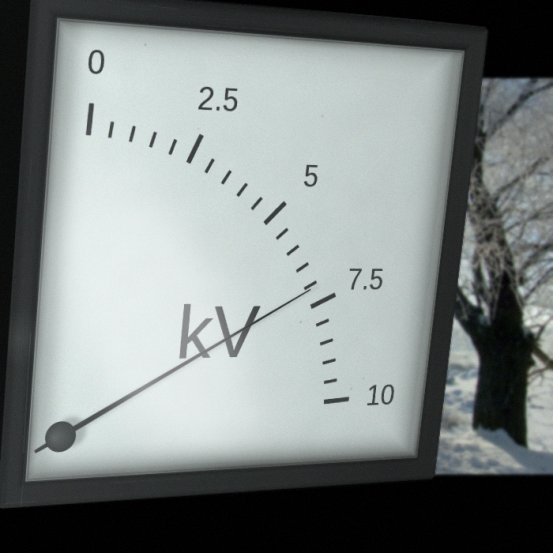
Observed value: 7
